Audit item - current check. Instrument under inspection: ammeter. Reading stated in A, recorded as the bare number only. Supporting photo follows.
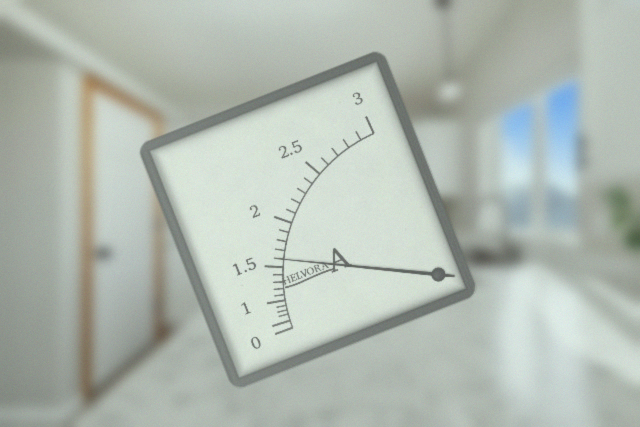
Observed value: 1.6
